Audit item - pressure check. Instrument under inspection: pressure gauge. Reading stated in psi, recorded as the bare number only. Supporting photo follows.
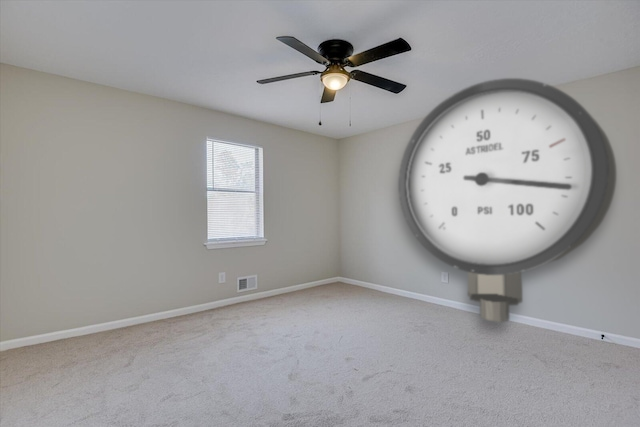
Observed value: 87.5
